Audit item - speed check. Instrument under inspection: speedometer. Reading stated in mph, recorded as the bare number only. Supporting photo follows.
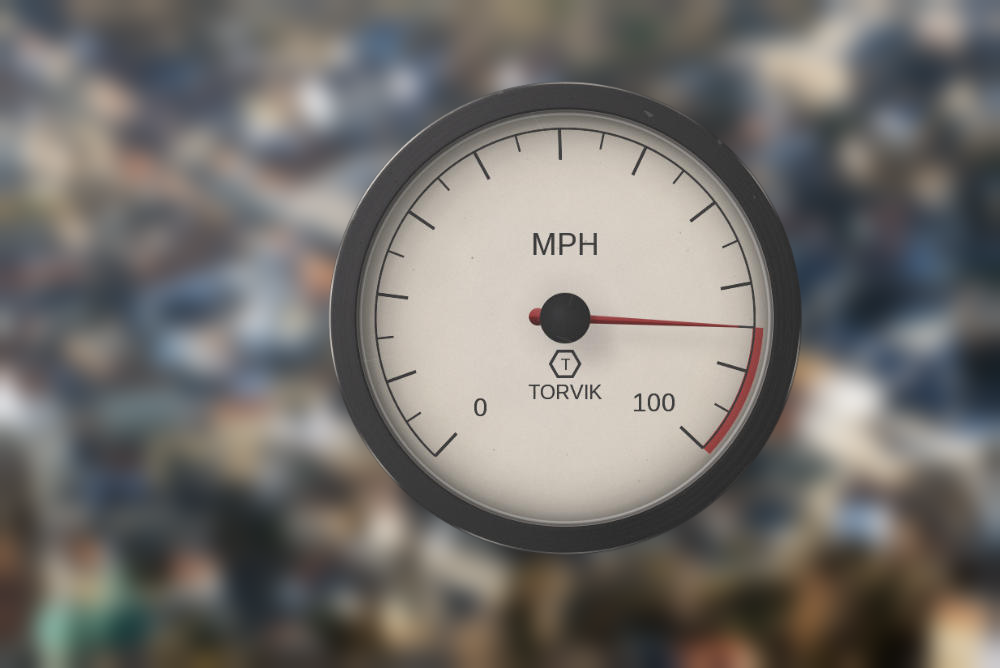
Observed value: 85
